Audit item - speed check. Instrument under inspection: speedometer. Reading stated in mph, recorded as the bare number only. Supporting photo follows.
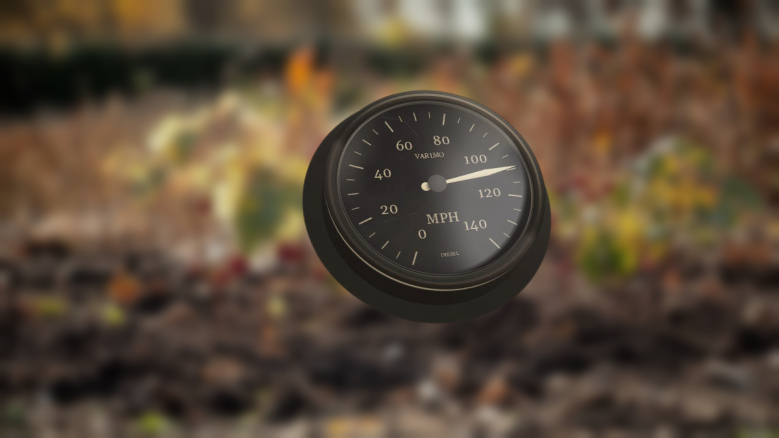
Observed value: 110
